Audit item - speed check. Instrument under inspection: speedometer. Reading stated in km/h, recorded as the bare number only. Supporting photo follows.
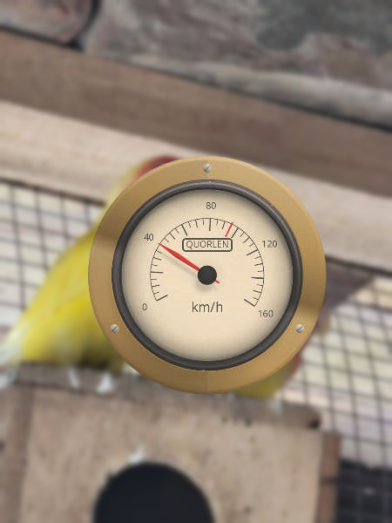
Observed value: 40
